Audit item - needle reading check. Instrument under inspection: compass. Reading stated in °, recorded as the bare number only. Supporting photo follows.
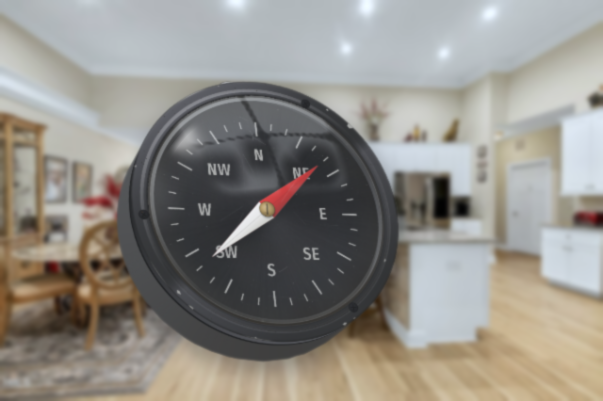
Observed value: 50
